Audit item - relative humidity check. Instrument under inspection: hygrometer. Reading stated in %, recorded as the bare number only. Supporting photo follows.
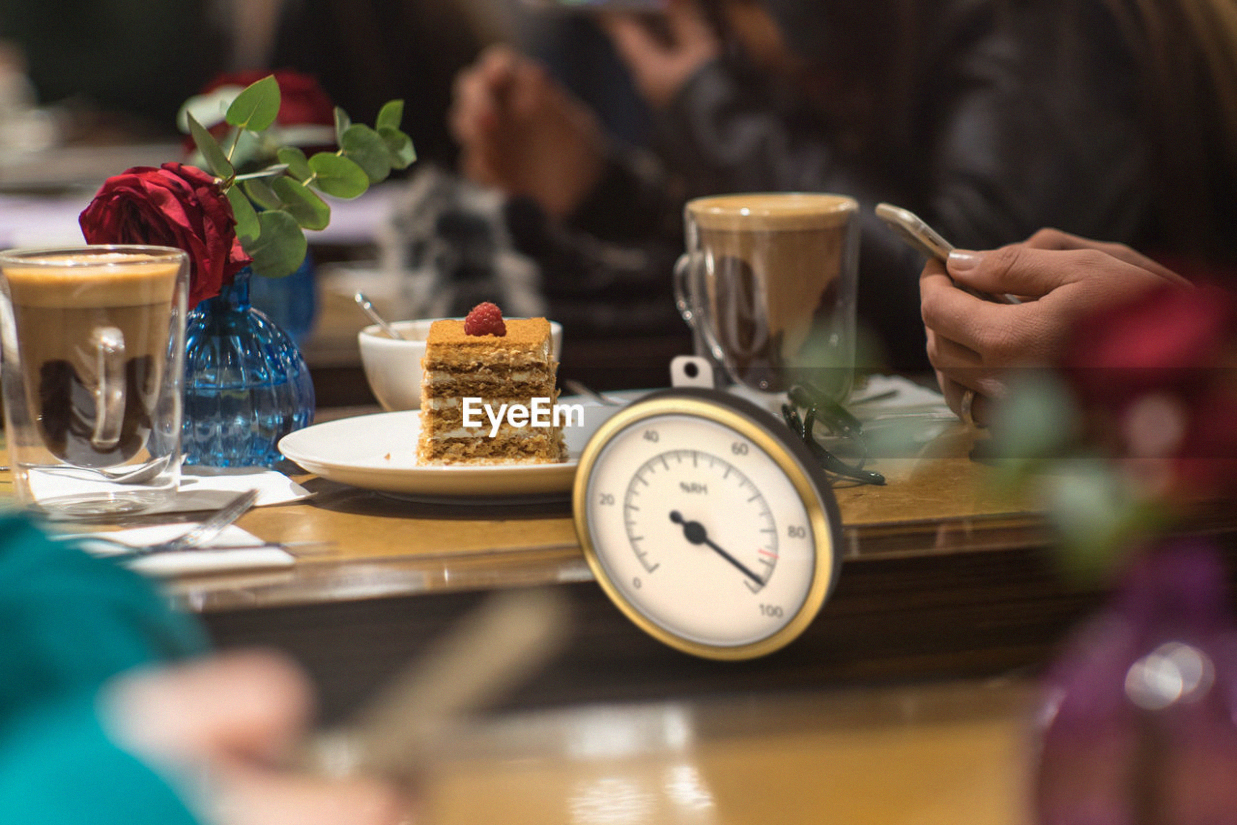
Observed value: 95
